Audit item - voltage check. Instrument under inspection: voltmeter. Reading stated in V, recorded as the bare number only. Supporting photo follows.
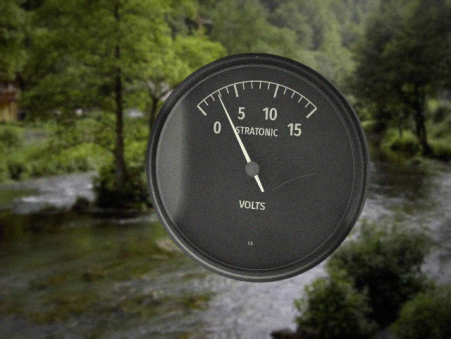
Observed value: 3
